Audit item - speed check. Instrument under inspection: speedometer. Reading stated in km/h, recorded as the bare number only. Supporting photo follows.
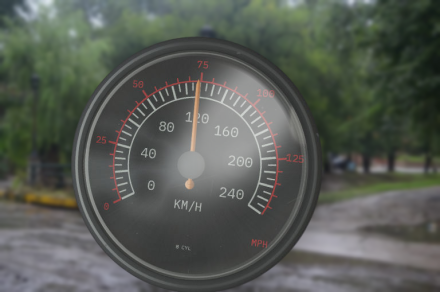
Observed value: 120
